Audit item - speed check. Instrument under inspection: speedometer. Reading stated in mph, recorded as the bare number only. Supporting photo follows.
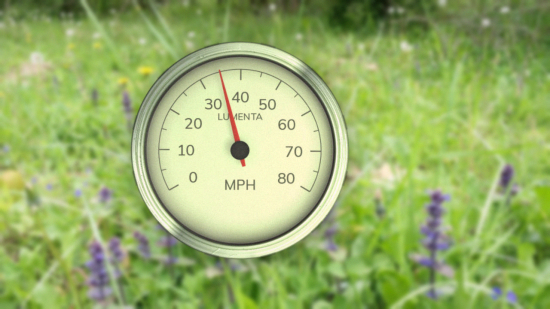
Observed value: 35
